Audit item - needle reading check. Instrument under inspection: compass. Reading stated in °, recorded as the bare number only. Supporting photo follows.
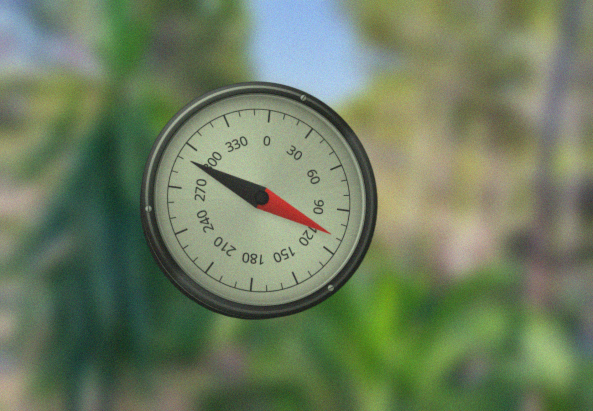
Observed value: 110
